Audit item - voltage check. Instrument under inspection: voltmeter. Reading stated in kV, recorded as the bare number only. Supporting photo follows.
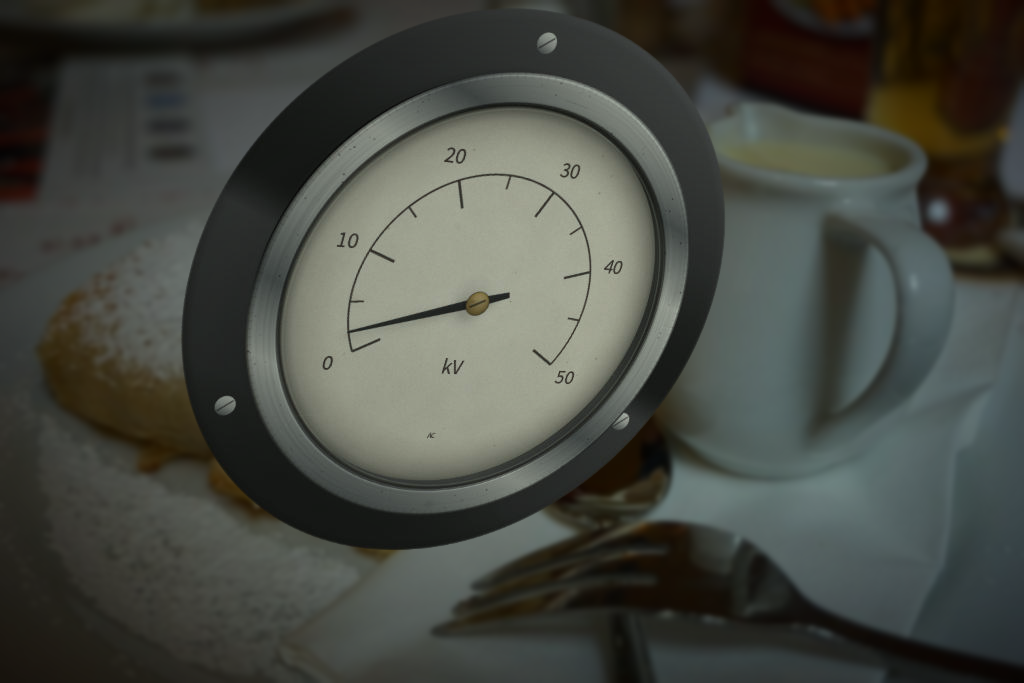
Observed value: 2.5
